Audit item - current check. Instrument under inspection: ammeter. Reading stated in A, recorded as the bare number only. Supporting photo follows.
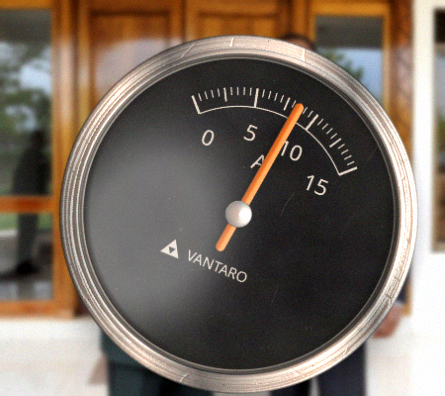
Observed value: 8.5
